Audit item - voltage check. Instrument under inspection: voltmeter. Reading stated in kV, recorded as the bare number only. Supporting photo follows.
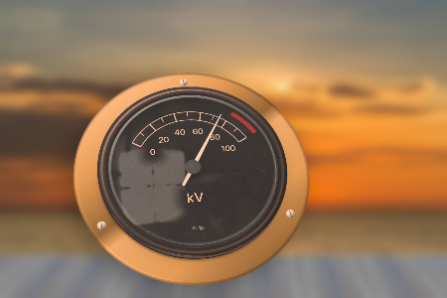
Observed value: 75
